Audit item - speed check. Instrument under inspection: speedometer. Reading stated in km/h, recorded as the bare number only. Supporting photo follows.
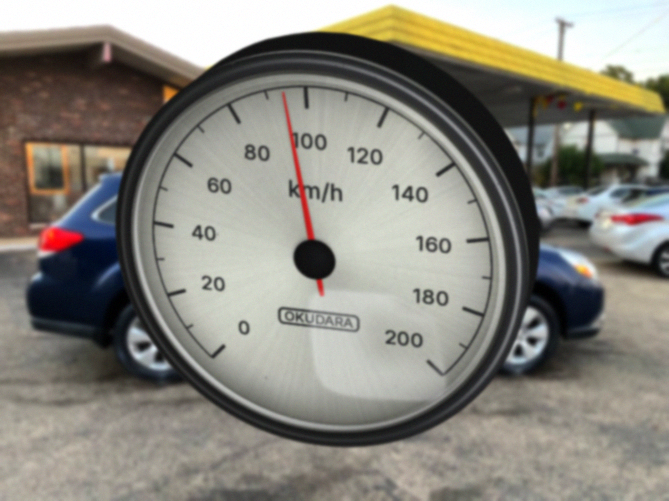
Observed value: 95
